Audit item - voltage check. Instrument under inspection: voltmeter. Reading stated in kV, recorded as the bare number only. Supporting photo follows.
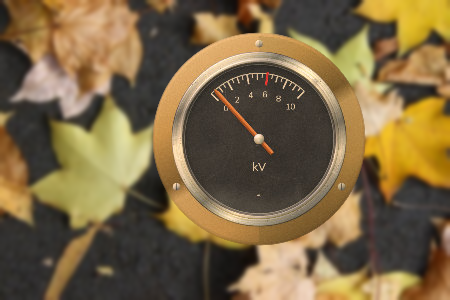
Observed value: 0.5
